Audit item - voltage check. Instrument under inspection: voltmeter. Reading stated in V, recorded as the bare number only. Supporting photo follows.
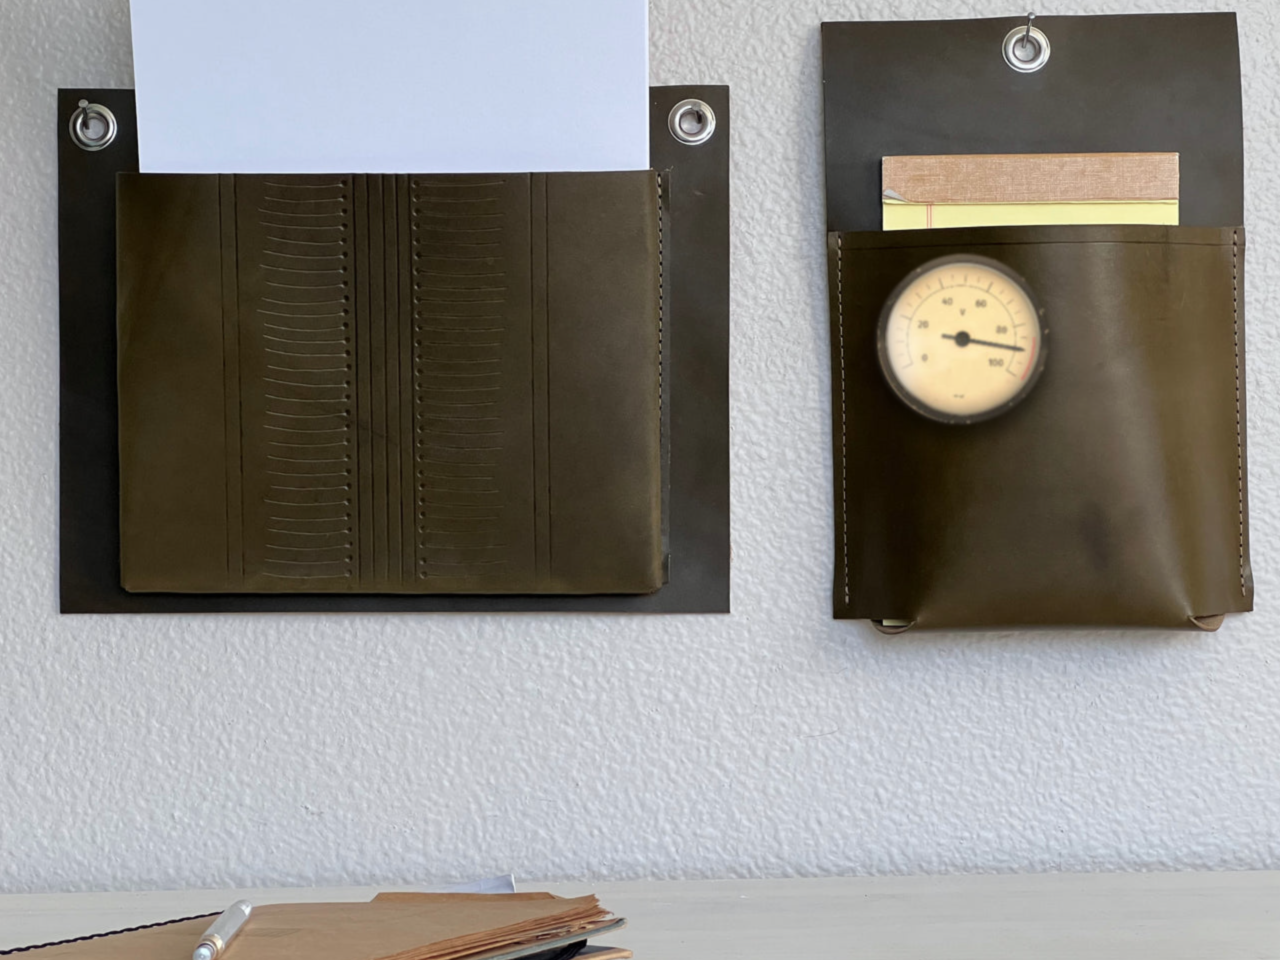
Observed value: 90
